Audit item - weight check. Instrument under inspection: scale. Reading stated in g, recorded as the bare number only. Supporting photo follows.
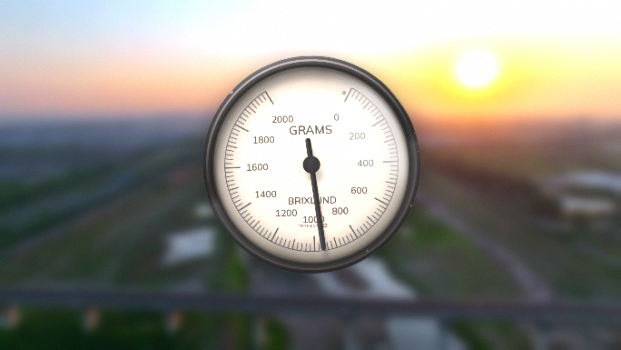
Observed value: 960
